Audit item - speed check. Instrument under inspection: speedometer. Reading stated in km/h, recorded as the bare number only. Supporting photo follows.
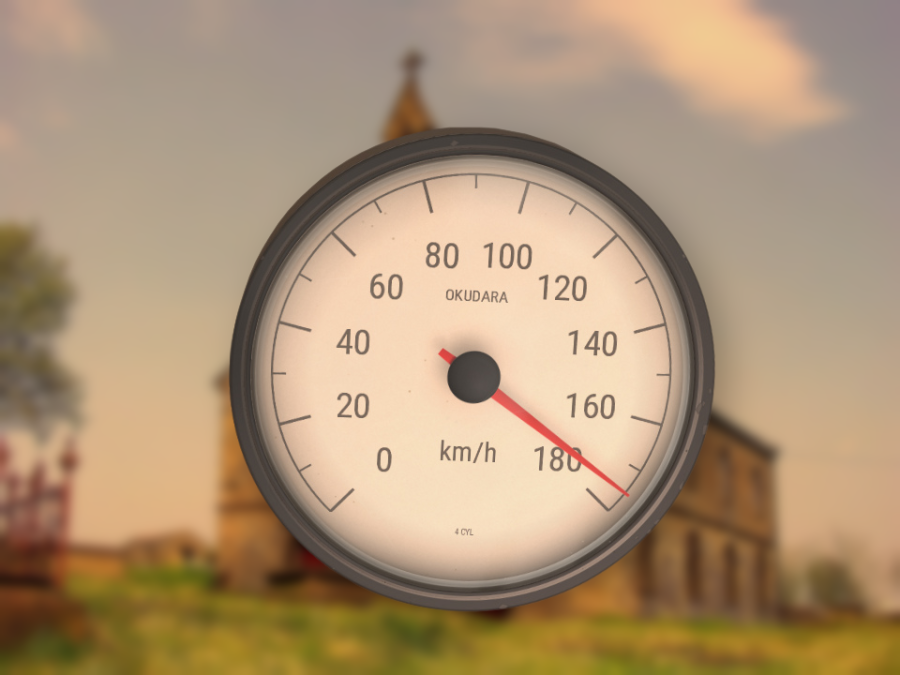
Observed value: 175
